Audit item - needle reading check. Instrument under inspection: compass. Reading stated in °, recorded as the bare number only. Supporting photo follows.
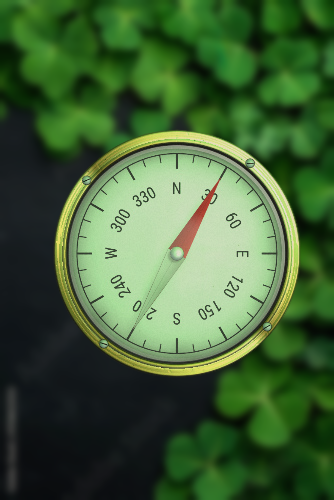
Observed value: 30
